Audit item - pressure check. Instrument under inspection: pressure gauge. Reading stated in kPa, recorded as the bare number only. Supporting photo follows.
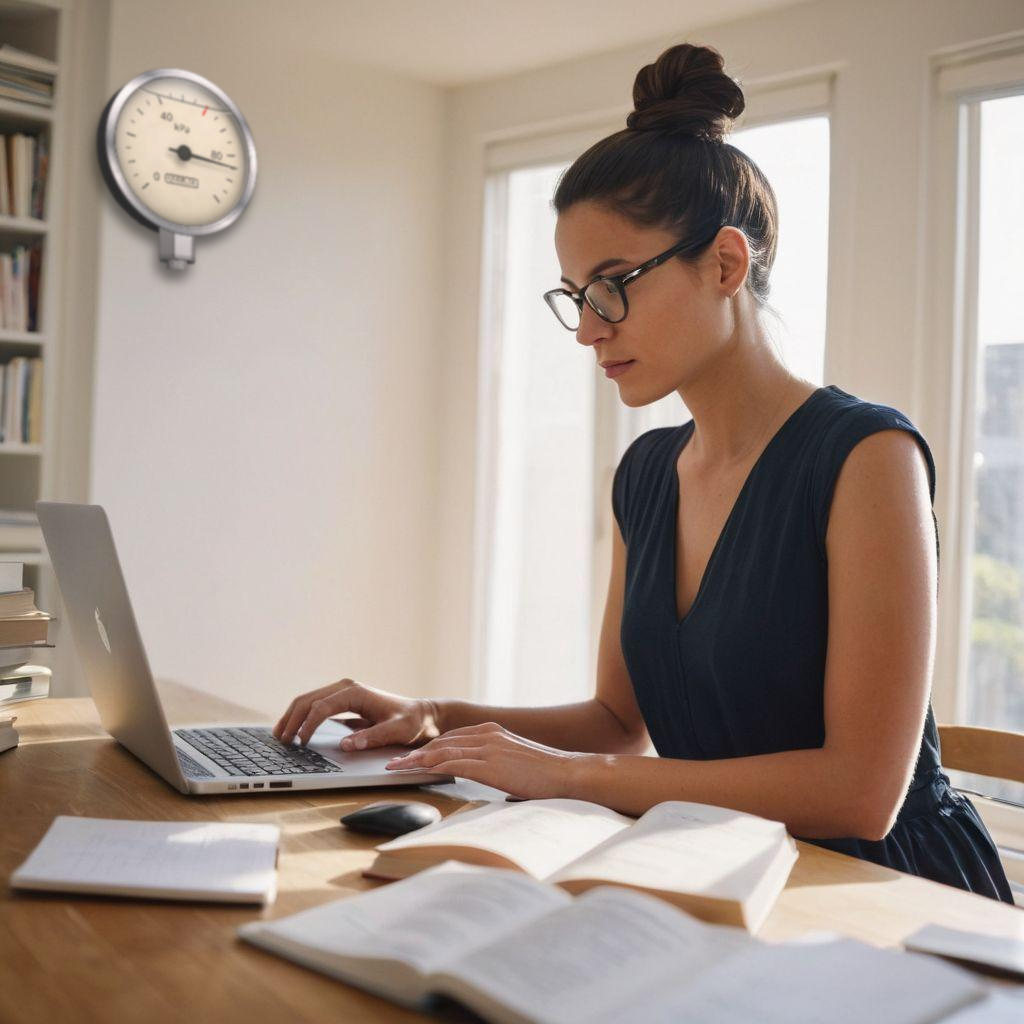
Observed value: 85
